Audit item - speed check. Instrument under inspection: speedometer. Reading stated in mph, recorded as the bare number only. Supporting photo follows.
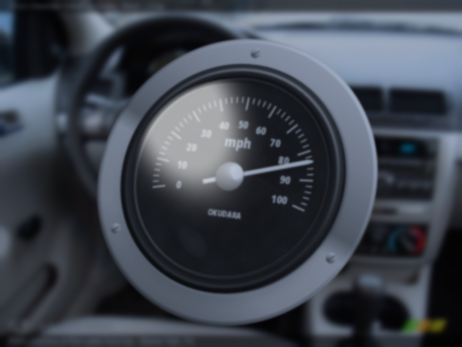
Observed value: 84
